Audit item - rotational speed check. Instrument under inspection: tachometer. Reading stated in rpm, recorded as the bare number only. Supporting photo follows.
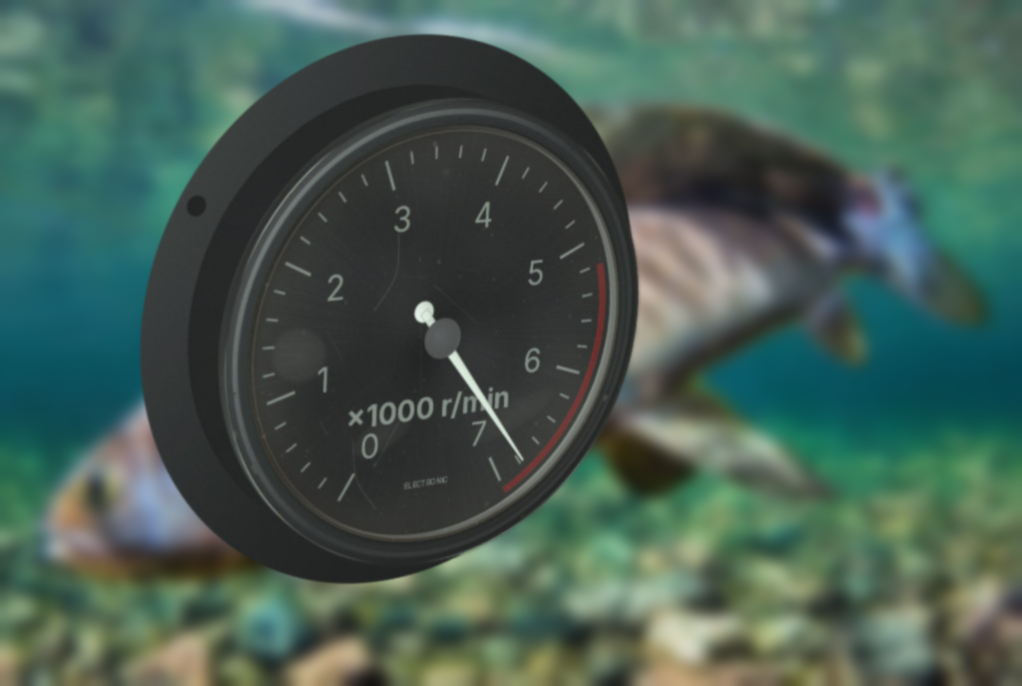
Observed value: 6800
